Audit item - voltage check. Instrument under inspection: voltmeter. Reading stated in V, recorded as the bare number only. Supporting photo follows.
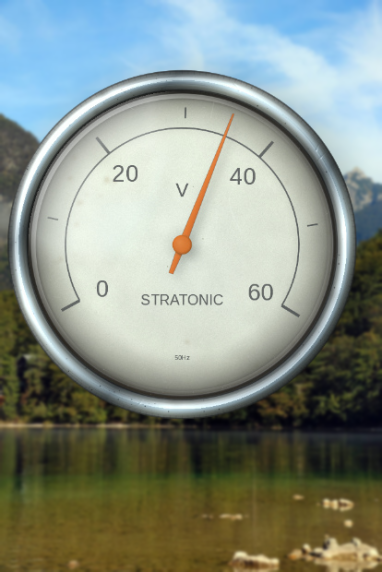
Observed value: 35
